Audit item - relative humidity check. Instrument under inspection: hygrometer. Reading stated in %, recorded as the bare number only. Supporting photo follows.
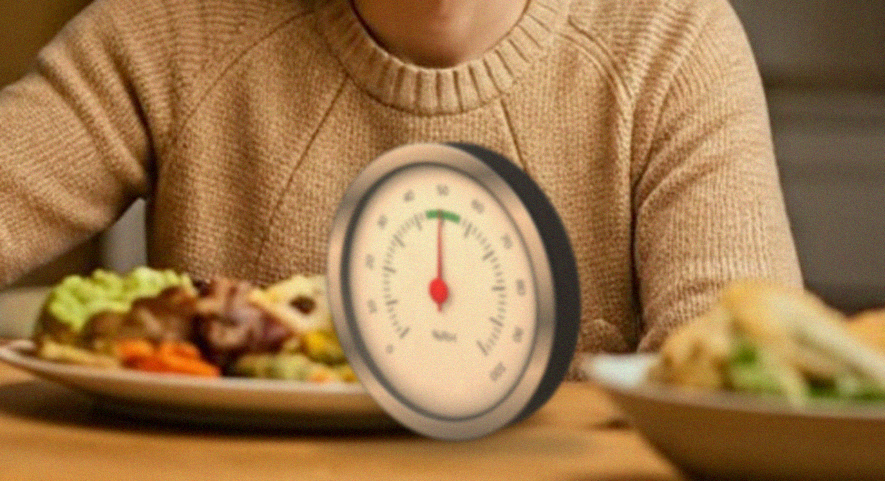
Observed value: 50
